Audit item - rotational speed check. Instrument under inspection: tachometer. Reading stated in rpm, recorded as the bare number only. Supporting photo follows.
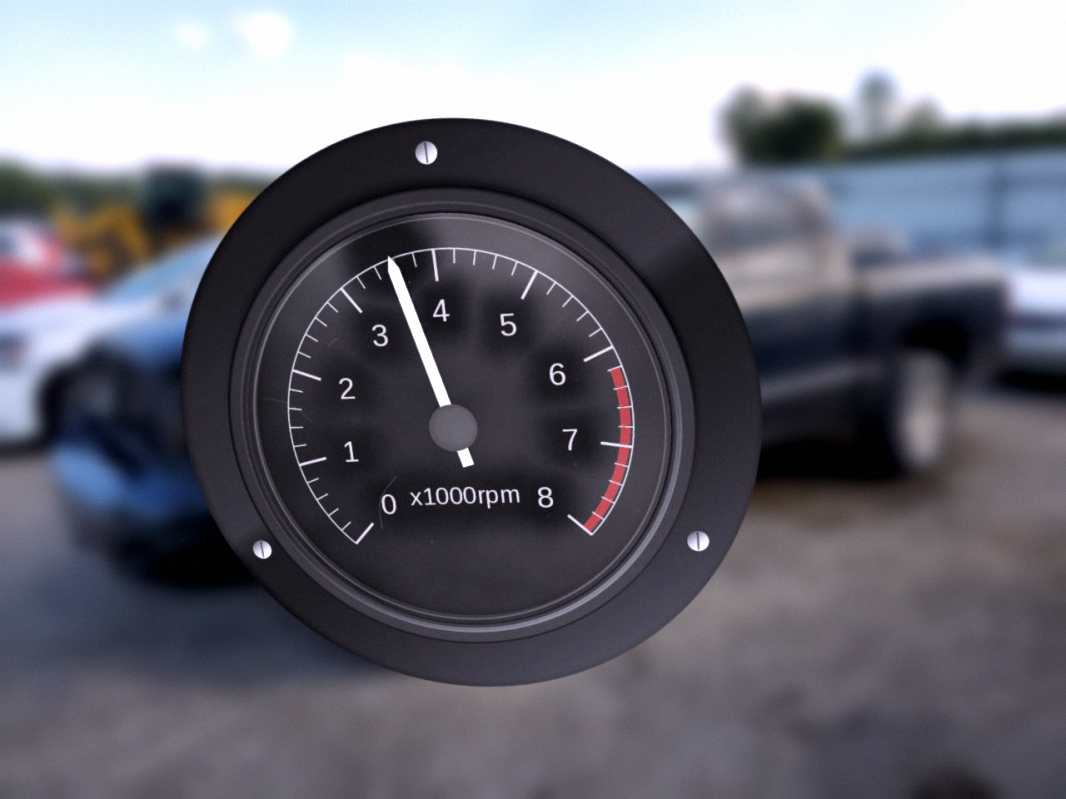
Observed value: 3600
